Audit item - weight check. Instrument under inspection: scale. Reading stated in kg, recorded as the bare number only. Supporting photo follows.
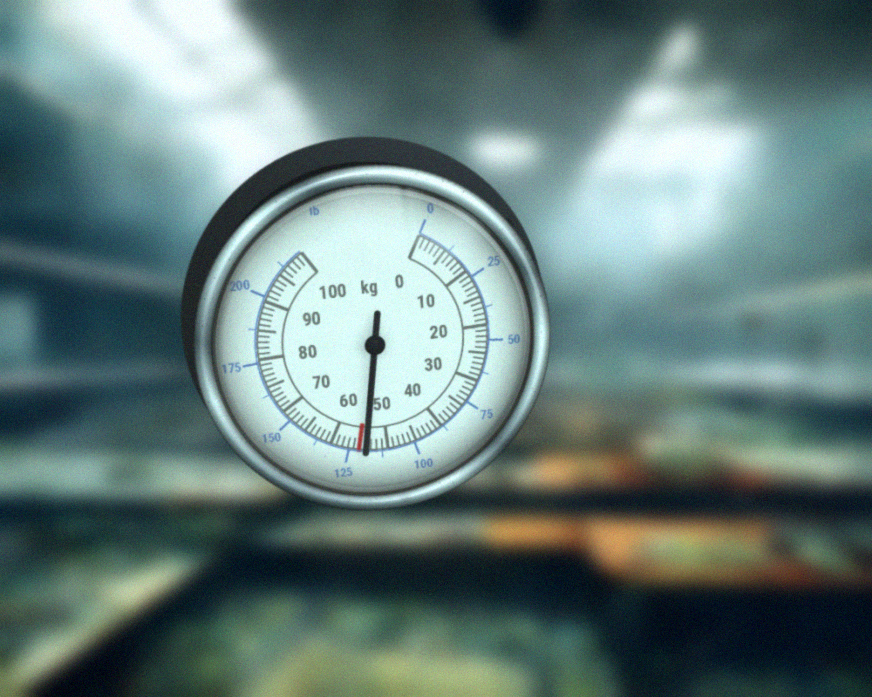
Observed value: 54
